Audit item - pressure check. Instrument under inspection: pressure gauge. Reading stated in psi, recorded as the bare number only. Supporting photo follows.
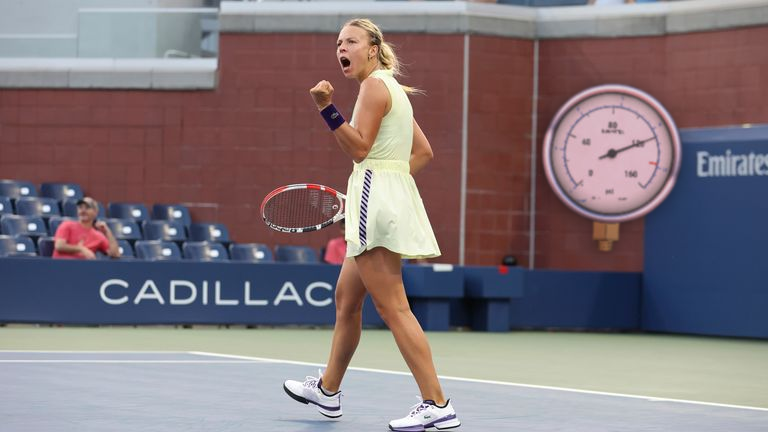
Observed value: 120
